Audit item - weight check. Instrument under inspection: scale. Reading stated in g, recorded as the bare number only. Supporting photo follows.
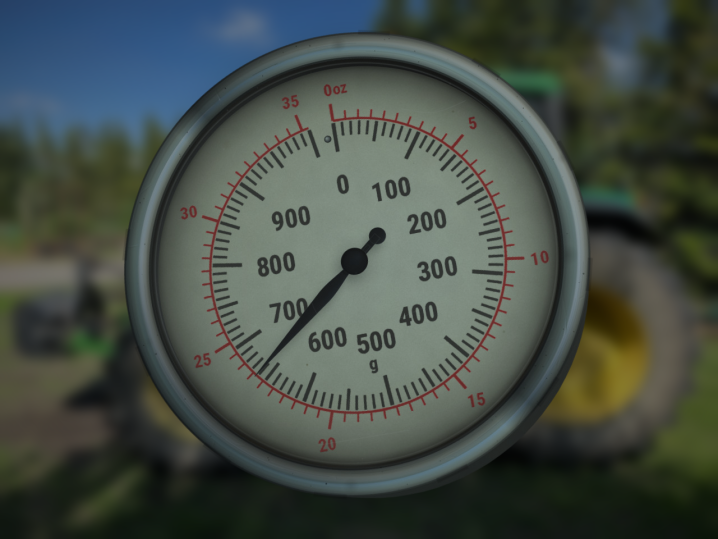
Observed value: 660
